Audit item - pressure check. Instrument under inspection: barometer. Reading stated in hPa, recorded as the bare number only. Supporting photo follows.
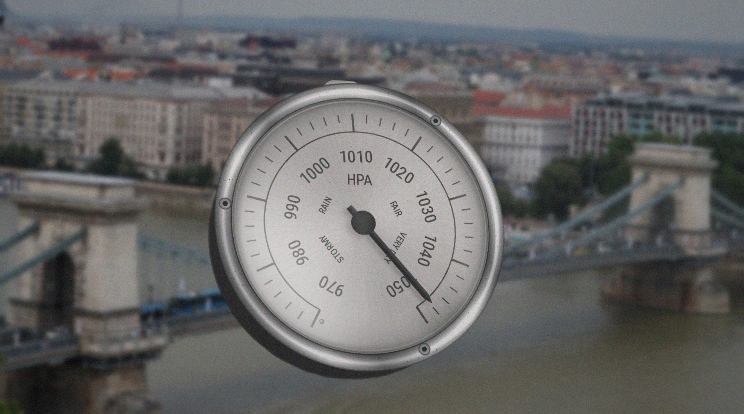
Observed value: 1048
